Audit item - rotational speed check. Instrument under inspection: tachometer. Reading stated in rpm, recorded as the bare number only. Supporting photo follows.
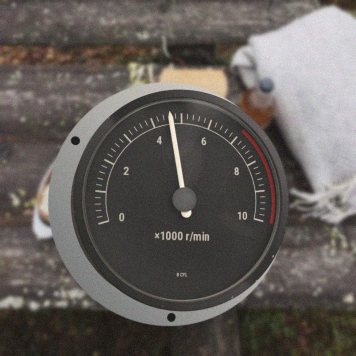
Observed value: 4600
